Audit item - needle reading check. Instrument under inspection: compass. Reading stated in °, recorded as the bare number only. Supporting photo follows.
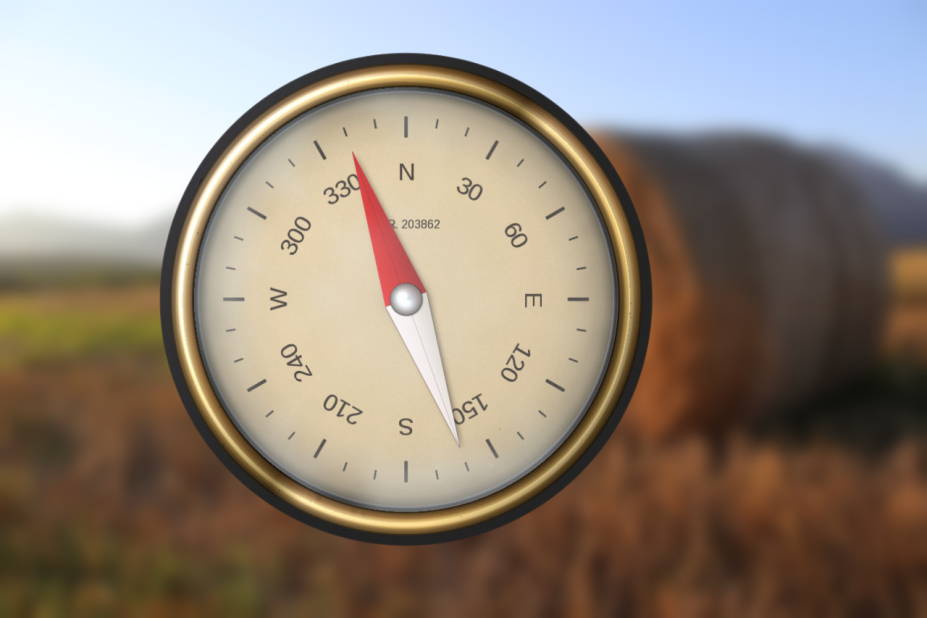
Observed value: 340
